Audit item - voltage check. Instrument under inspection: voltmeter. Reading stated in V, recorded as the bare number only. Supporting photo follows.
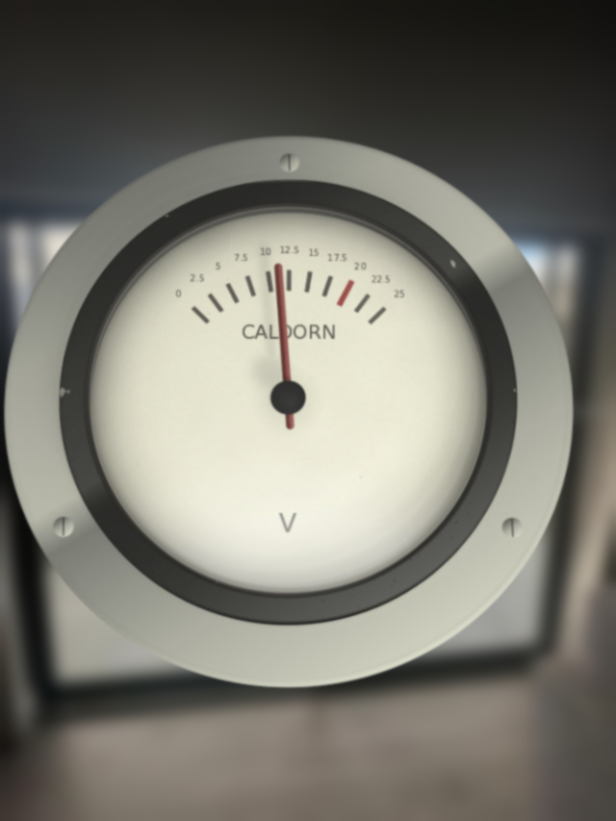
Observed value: 11.25
